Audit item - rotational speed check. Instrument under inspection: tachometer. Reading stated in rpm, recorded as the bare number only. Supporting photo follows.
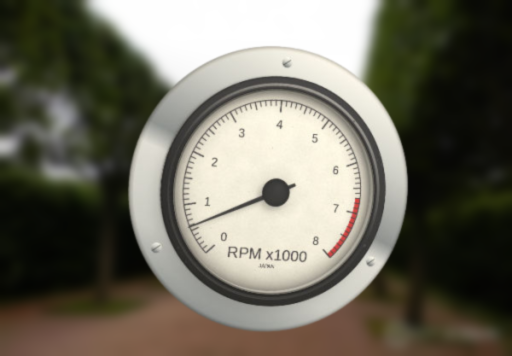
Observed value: 600
